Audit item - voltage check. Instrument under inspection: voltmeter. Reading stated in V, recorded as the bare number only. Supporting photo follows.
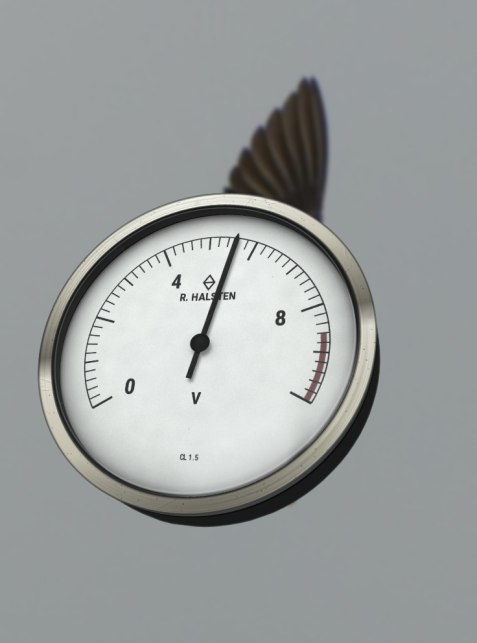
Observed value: 5.6
